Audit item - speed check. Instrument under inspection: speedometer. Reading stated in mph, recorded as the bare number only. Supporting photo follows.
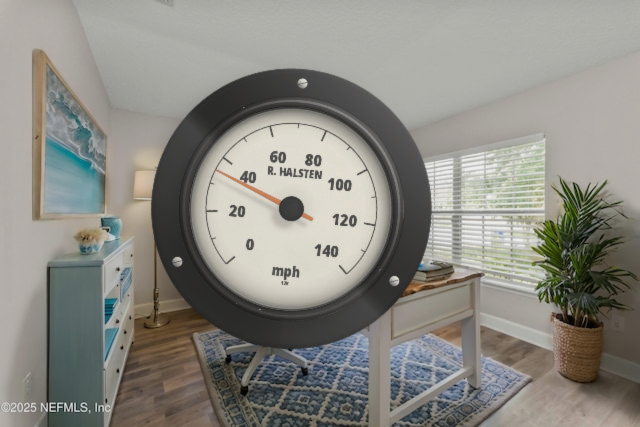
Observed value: 35
